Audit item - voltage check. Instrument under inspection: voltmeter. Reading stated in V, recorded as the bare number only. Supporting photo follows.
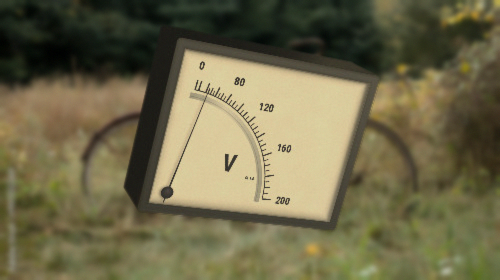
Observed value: 40
